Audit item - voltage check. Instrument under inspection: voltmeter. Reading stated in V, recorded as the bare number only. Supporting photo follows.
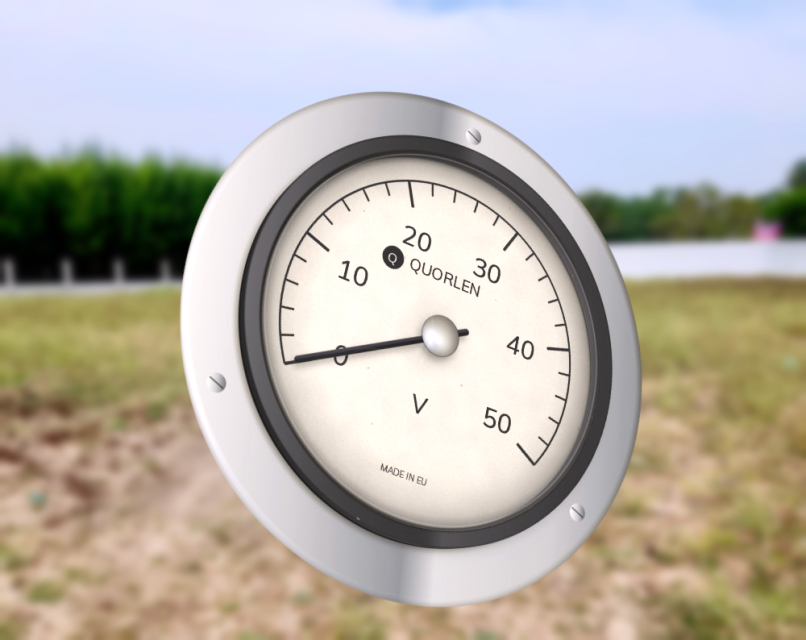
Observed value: 0
